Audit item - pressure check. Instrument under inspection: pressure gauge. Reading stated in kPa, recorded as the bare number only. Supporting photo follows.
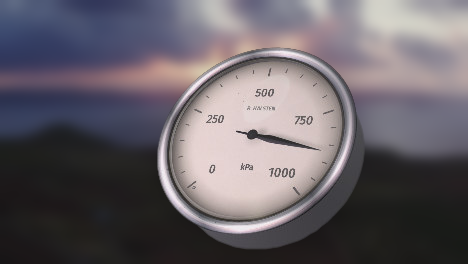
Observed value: 875
